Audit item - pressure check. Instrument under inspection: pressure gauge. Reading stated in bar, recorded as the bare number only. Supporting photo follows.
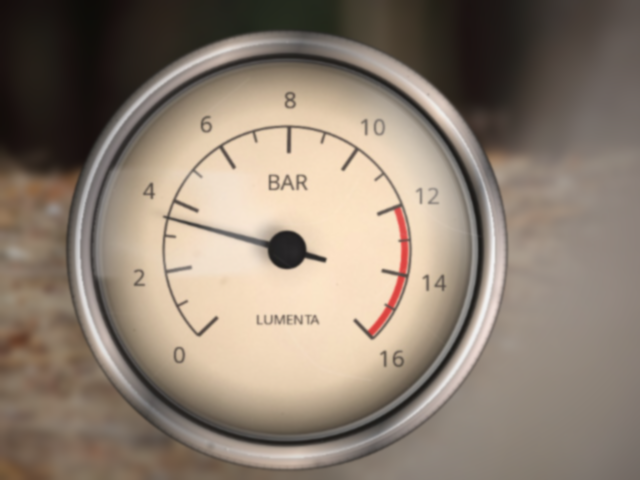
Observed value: 3.5
